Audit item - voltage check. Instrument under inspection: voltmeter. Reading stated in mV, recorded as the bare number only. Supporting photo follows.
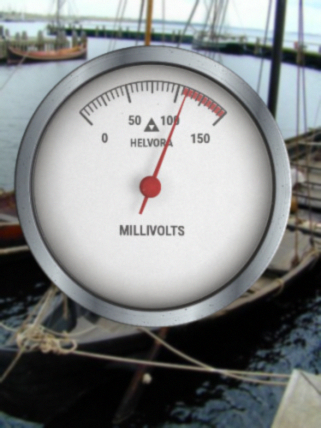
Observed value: 110
